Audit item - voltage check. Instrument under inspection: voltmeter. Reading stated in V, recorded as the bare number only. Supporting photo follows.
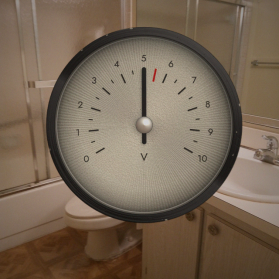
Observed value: 5
